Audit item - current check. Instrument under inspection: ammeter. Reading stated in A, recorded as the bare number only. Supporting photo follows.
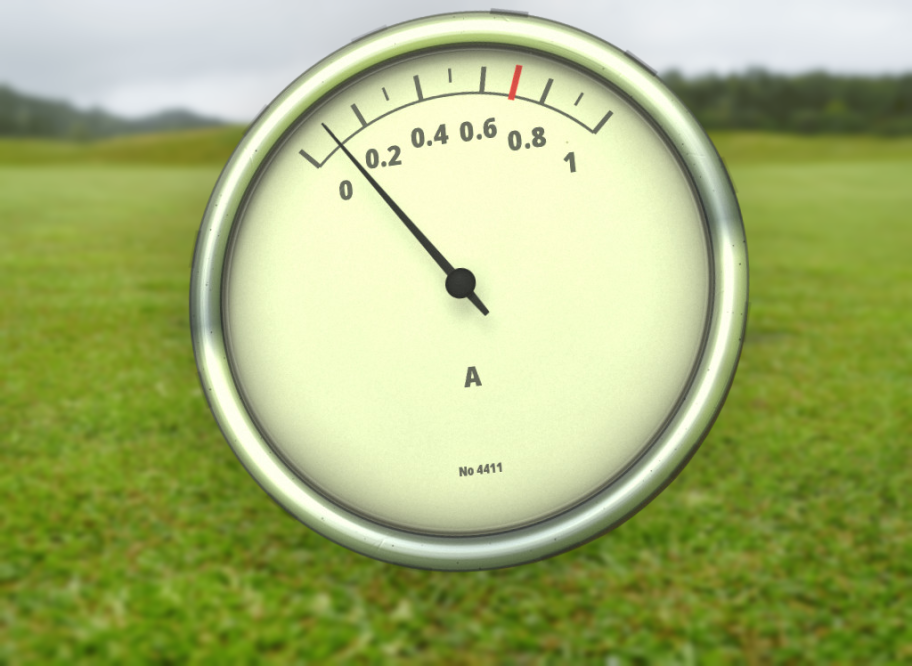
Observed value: 0.1
